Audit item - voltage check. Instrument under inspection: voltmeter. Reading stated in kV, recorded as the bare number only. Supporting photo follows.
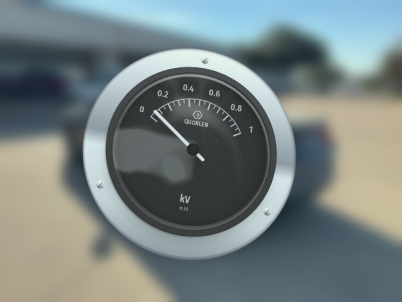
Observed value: 0.05
